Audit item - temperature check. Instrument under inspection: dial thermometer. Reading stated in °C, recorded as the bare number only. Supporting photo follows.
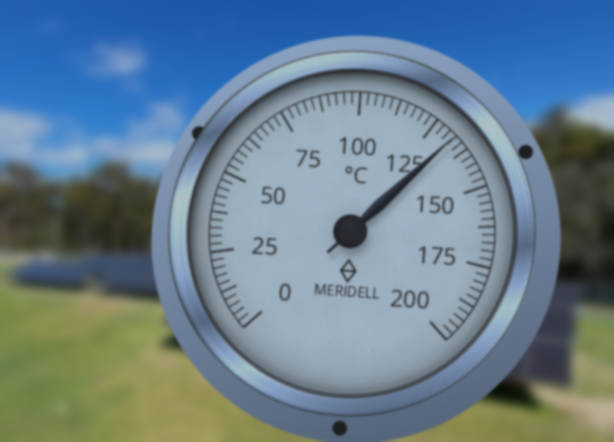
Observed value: 132.5
